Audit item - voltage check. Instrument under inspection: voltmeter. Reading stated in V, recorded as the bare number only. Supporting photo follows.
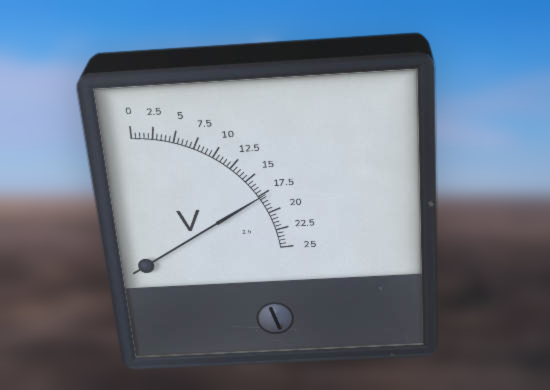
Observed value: 17.5
